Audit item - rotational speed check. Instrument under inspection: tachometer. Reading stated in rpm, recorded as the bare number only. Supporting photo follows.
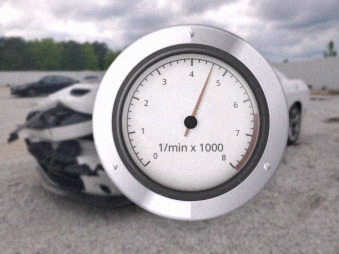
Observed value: 4600
